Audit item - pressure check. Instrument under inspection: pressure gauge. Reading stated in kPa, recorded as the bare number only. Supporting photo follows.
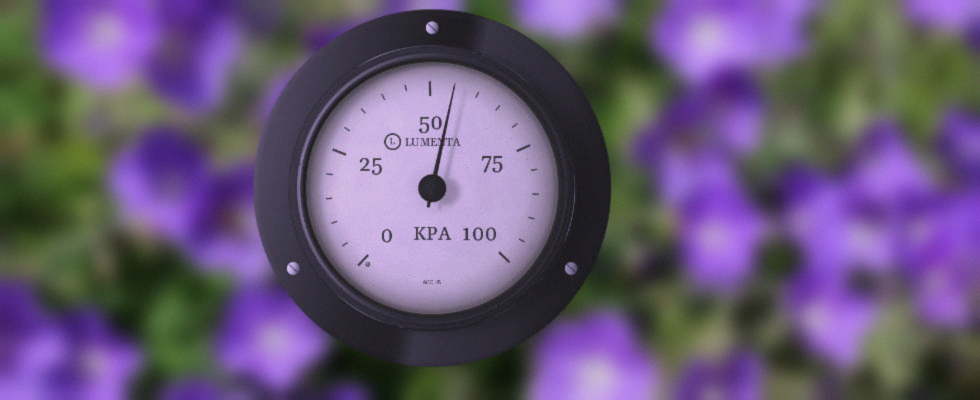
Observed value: 55
